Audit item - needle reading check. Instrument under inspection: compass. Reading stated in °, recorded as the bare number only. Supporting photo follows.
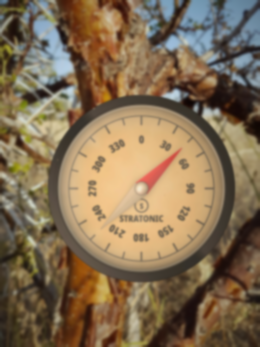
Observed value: 45
